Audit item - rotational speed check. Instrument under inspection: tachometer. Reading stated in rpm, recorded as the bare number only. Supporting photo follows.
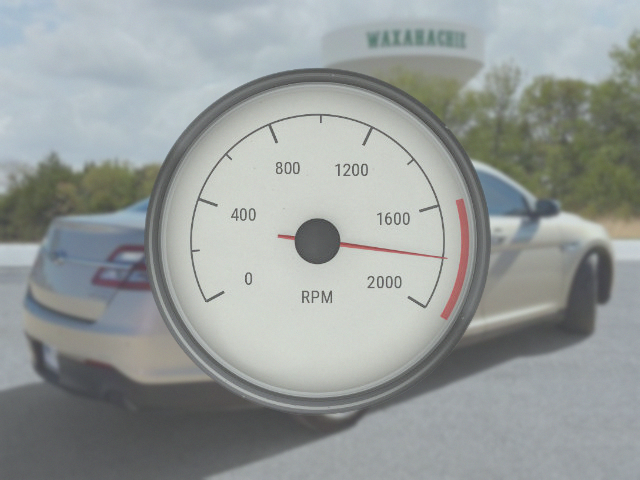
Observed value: 1800
